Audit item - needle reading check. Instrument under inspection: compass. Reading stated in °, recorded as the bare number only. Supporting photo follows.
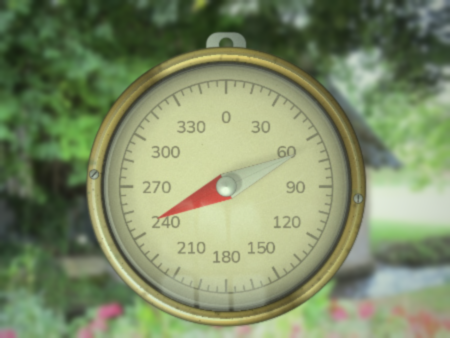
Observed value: 245
